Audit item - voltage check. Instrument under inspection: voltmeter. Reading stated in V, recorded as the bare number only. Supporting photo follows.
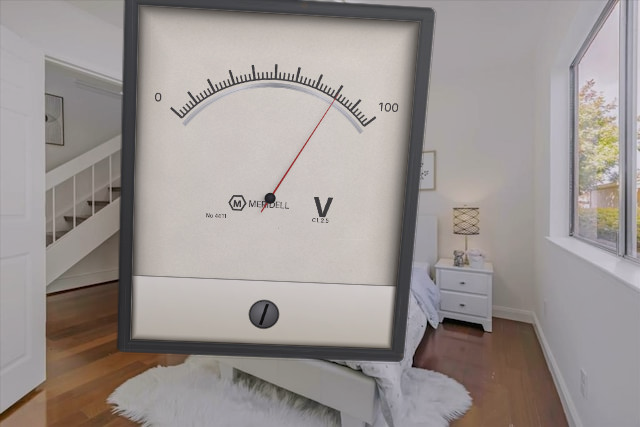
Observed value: 80
